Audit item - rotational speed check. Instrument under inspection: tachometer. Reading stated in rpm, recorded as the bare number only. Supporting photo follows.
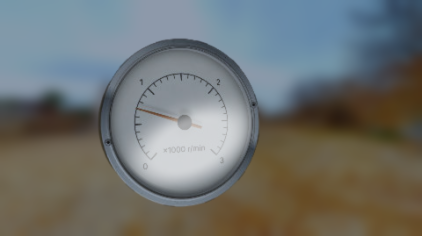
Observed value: 700
